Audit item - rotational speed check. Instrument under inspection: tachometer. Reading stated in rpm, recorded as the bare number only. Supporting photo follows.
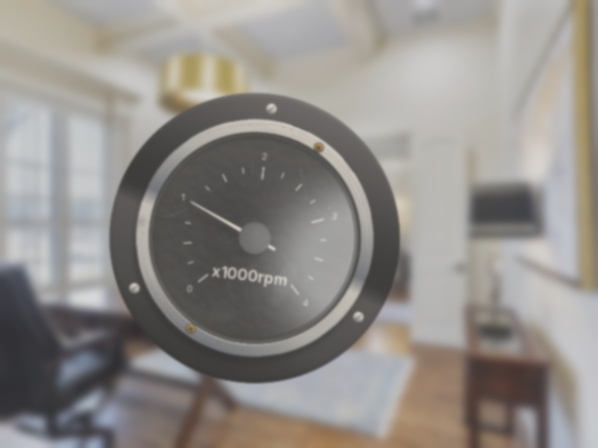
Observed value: 1000
